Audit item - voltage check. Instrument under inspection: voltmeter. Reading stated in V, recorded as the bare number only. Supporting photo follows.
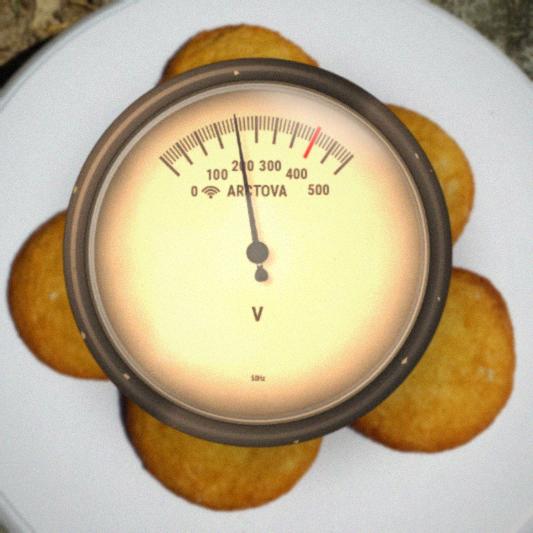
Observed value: 200
